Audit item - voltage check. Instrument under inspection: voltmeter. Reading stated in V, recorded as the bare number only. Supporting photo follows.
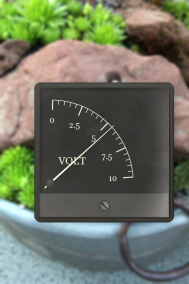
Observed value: 5.5
